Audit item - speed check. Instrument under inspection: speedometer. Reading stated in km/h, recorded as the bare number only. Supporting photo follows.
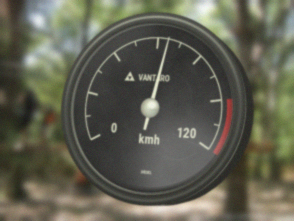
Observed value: 65
